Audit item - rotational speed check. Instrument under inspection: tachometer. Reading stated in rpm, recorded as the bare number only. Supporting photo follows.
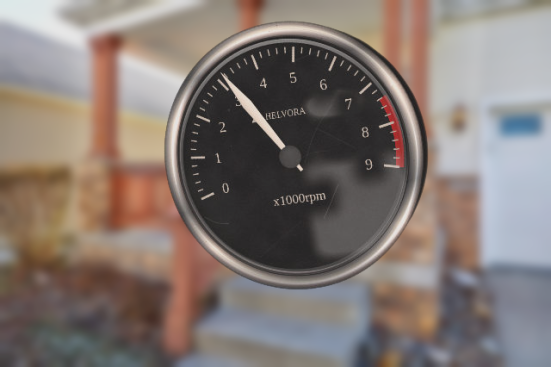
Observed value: 3200
